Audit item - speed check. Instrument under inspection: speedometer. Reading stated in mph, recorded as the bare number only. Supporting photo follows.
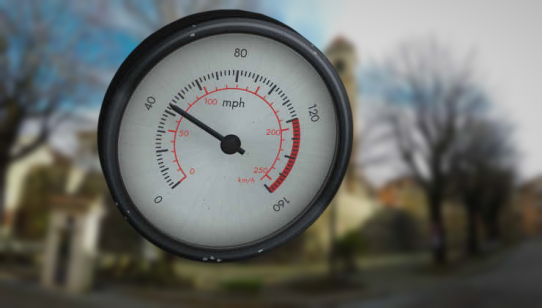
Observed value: 44
